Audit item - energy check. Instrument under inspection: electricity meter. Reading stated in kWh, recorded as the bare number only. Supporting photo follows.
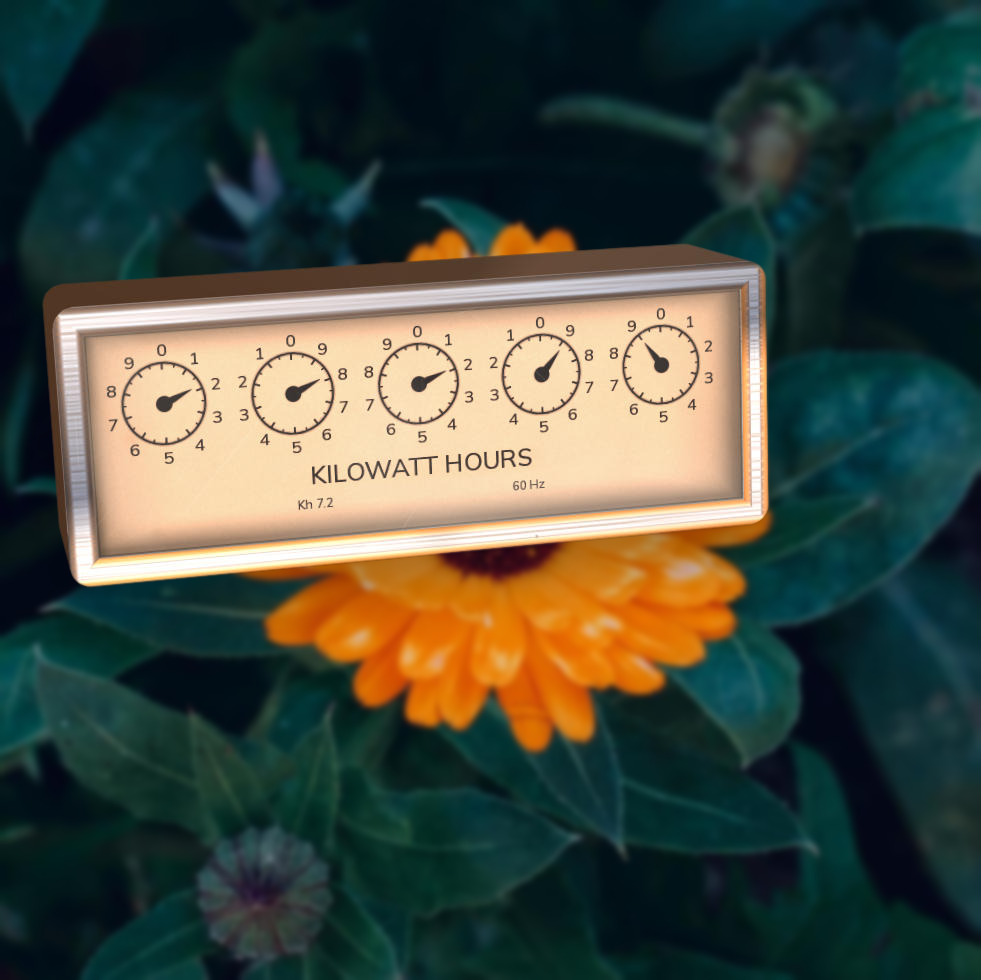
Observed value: 18189
